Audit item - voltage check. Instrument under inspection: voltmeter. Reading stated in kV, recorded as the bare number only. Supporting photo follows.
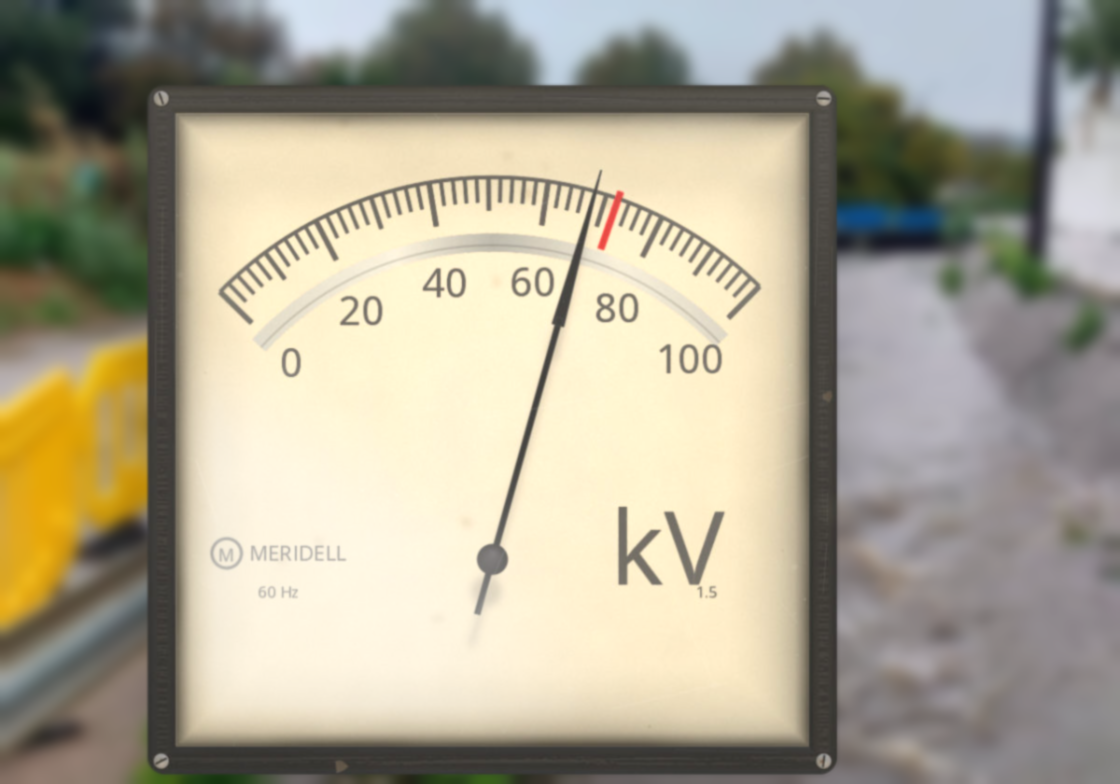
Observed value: 68
